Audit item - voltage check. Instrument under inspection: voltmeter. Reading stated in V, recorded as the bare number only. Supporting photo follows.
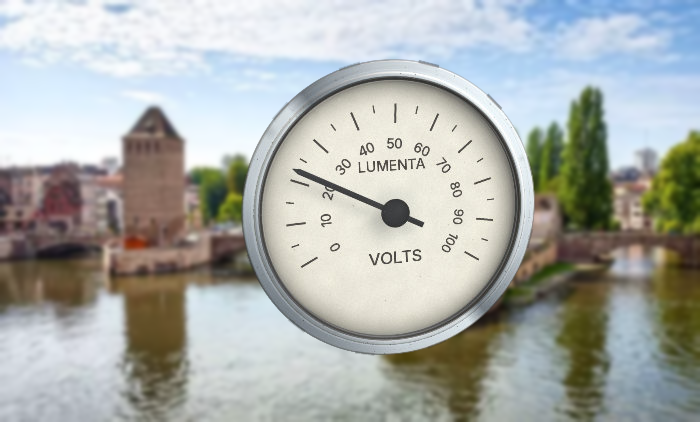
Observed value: 22.5
